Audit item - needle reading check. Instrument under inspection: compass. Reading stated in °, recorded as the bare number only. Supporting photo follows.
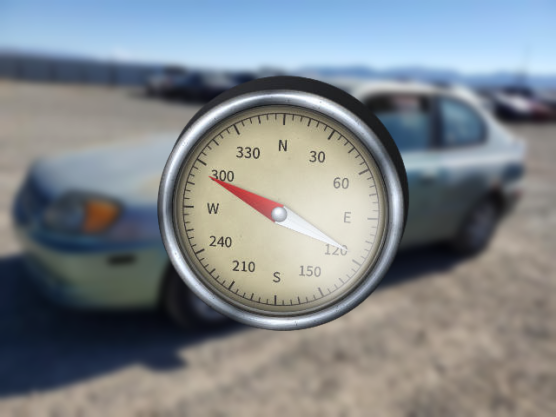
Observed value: 295
